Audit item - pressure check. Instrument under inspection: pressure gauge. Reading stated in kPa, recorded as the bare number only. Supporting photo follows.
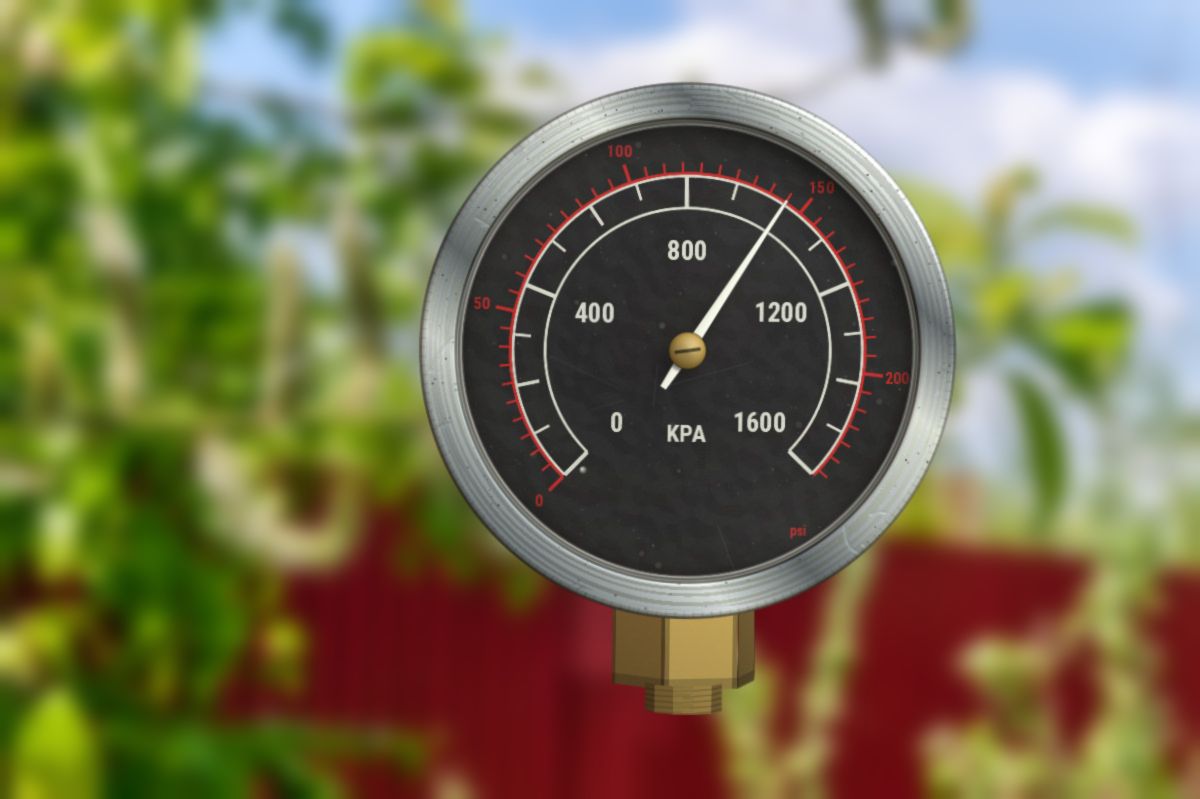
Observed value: 1000
